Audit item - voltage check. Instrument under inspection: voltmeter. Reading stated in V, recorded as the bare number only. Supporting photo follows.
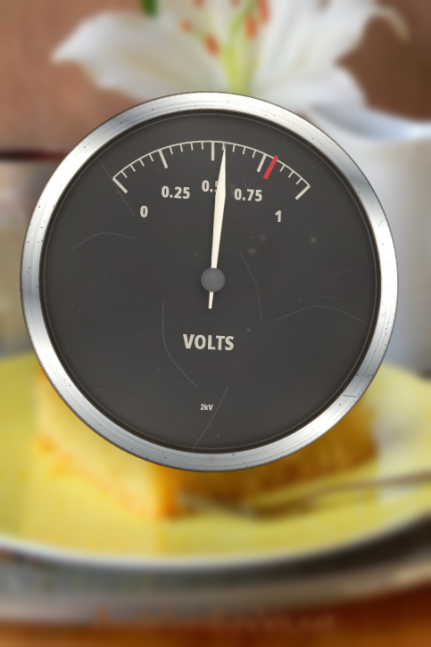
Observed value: 0.55
